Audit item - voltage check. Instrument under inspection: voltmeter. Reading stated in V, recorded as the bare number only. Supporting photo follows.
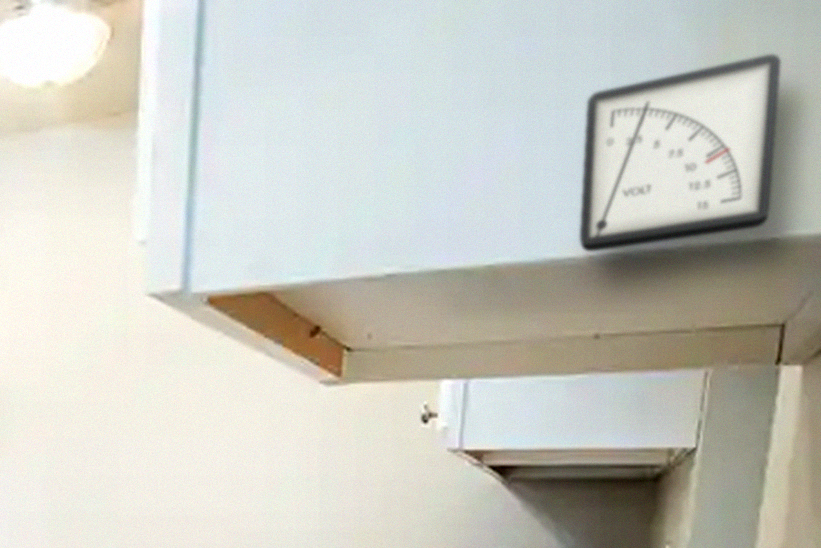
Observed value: 2.5
